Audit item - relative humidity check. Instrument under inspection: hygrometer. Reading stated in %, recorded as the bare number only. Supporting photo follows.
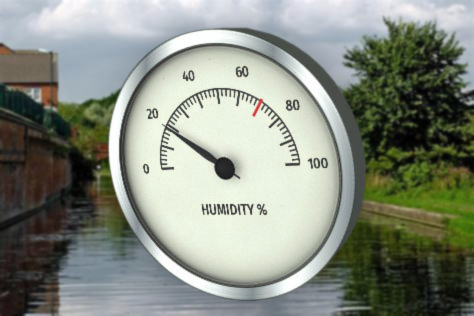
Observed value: 20
